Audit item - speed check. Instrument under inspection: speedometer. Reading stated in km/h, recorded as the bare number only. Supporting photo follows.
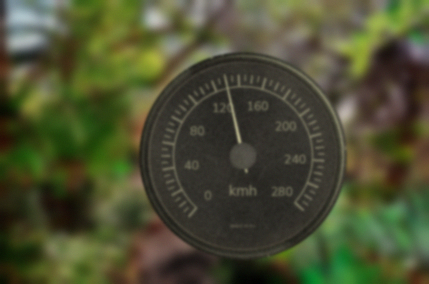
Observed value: 130
